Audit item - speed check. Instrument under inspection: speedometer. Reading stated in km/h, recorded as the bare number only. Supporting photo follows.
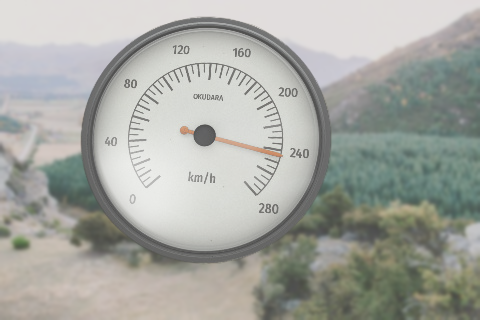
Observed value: 245
